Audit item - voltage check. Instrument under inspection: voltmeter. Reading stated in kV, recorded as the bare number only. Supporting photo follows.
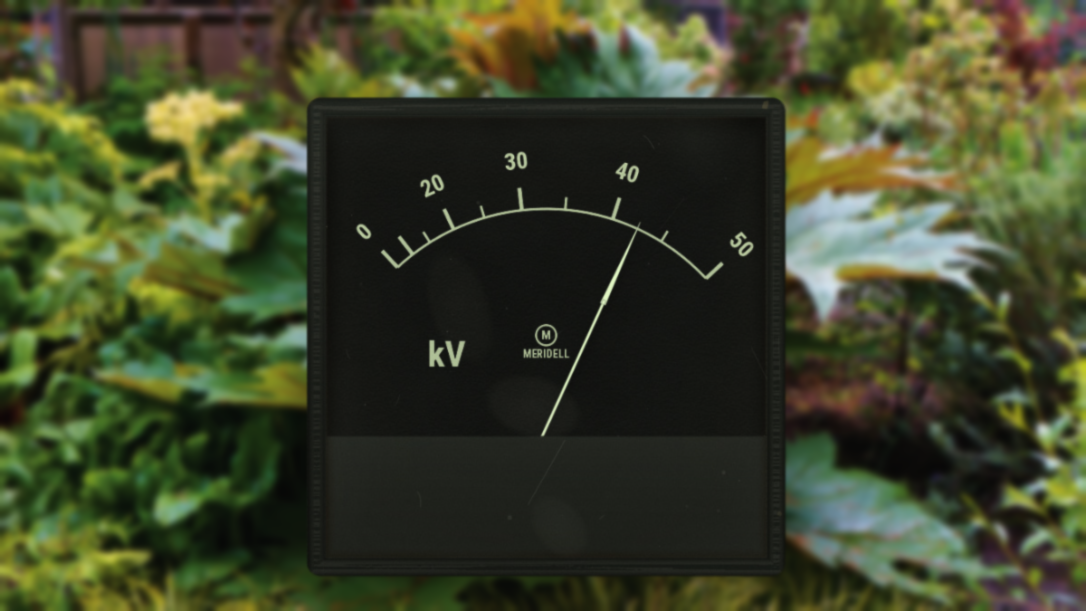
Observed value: 42.5
